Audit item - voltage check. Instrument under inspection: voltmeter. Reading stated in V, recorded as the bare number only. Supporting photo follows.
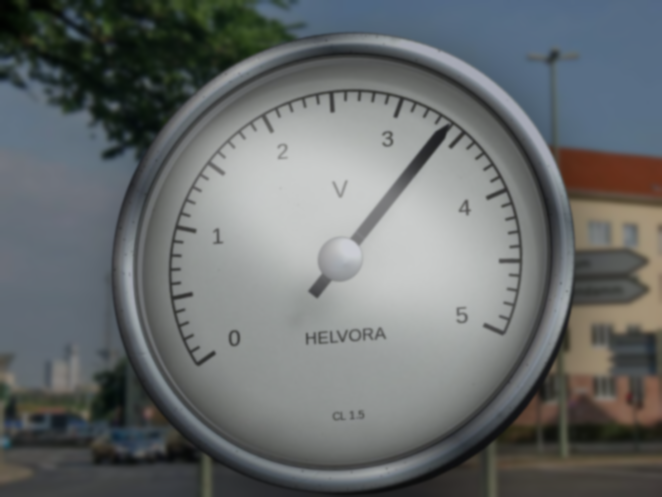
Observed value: 3.4
